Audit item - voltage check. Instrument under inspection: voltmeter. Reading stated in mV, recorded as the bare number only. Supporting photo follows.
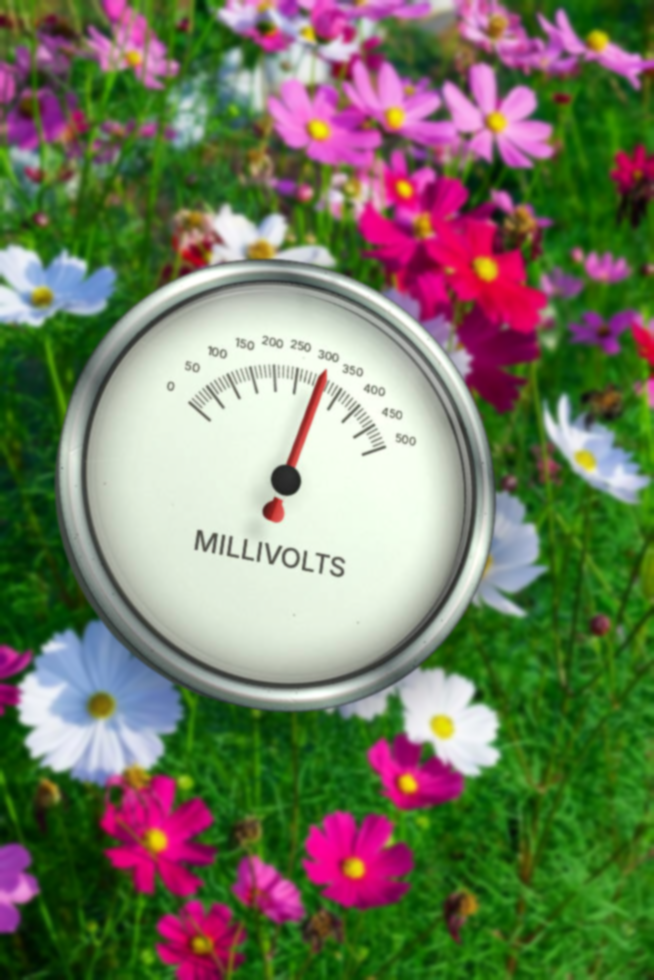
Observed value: 300
